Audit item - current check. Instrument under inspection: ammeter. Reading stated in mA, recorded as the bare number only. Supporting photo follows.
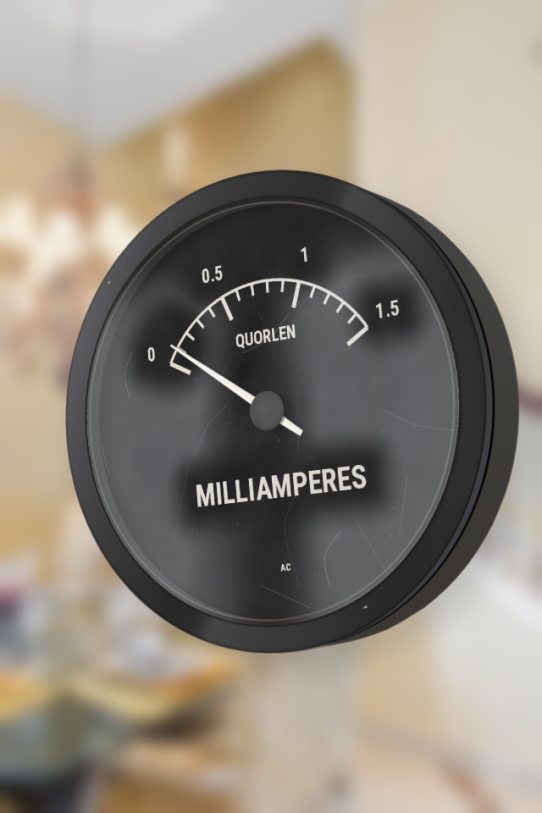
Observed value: 0.1
